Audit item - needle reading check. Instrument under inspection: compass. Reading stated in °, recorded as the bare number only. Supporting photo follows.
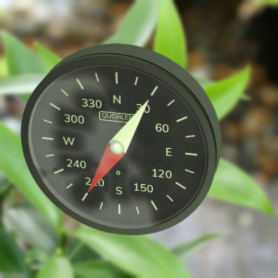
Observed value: 210
